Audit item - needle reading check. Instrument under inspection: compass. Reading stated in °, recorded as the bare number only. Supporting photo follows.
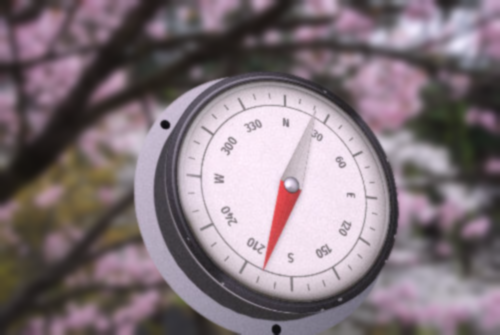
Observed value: 200
